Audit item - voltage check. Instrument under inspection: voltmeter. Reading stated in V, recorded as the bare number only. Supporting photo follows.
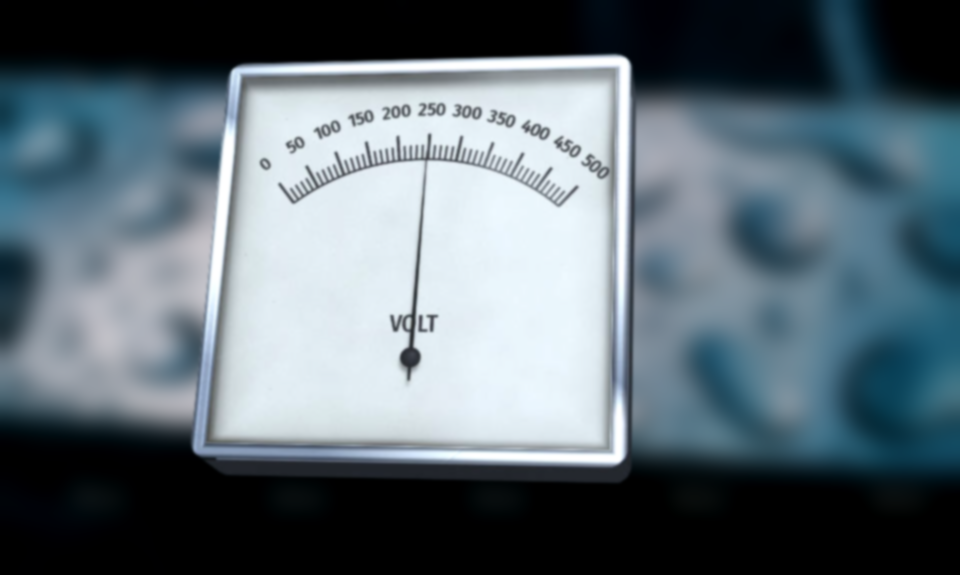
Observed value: 250
